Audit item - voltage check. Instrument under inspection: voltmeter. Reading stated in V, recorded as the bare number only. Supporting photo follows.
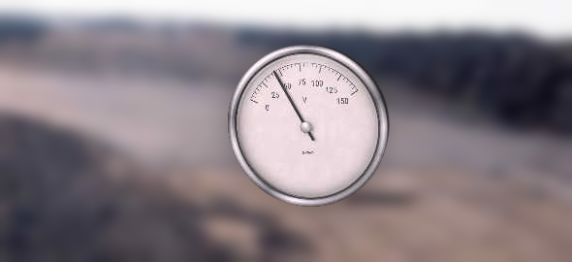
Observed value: 45
